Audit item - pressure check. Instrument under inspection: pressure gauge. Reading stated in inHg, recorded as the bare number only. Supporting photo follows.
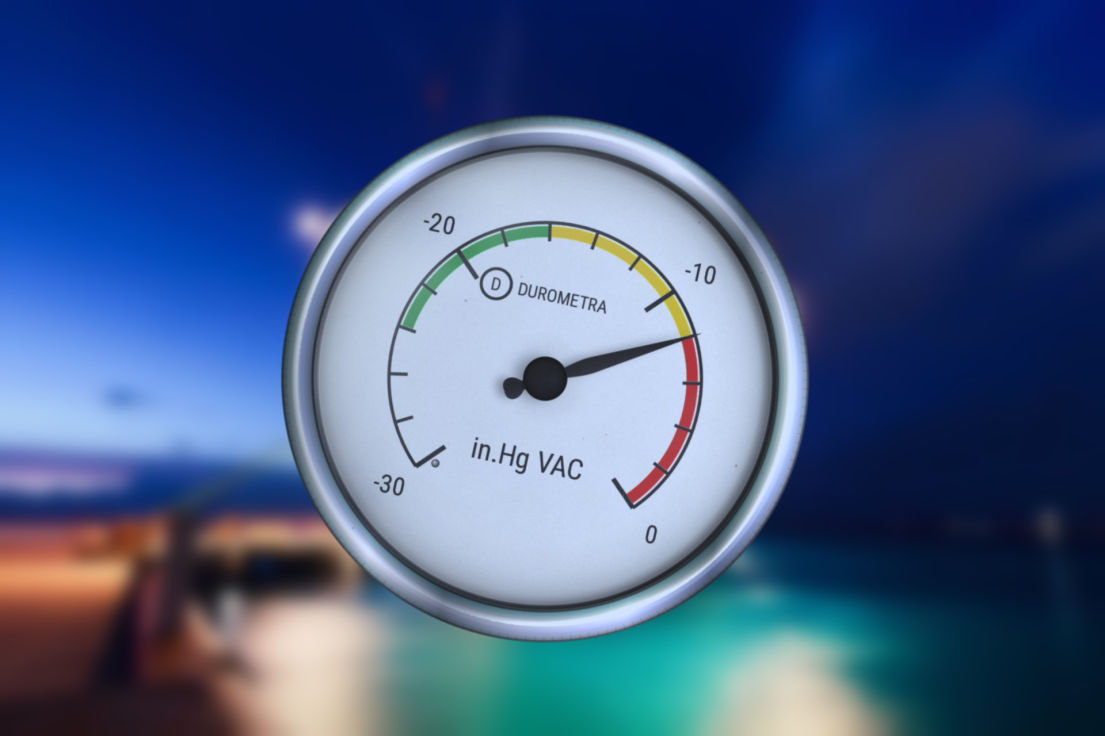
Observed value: -8
